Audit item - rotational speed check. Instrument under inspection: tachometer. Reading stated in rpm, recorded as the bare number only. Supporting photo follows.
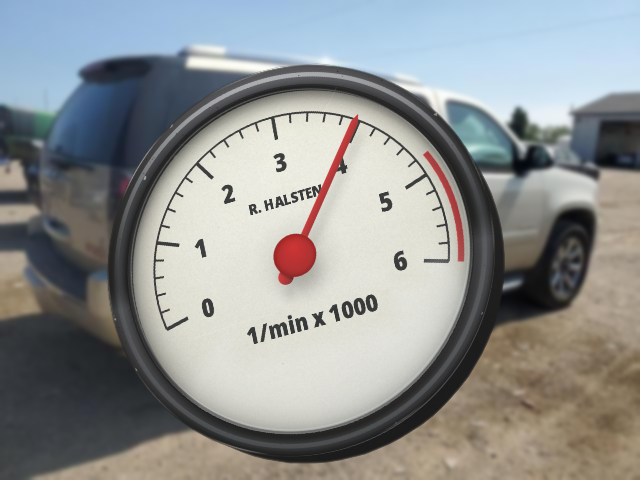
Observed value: 4000
